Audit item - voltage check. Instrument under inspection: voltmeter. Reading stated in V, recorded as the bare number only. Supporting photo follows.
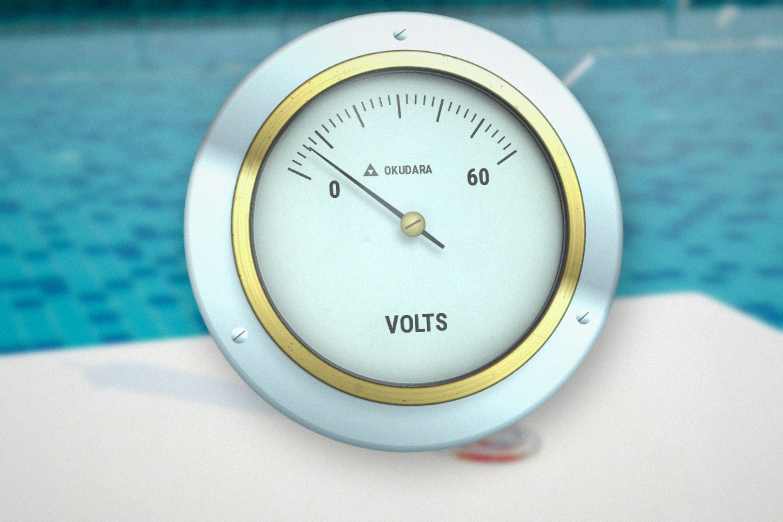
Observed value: 6
